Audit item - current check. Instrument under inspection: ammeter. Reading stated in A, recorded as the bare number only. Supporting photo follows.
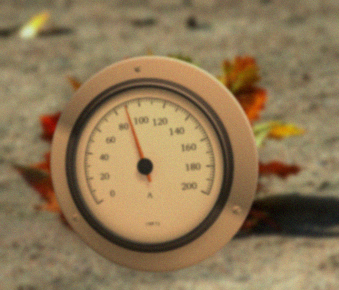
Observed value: 90
